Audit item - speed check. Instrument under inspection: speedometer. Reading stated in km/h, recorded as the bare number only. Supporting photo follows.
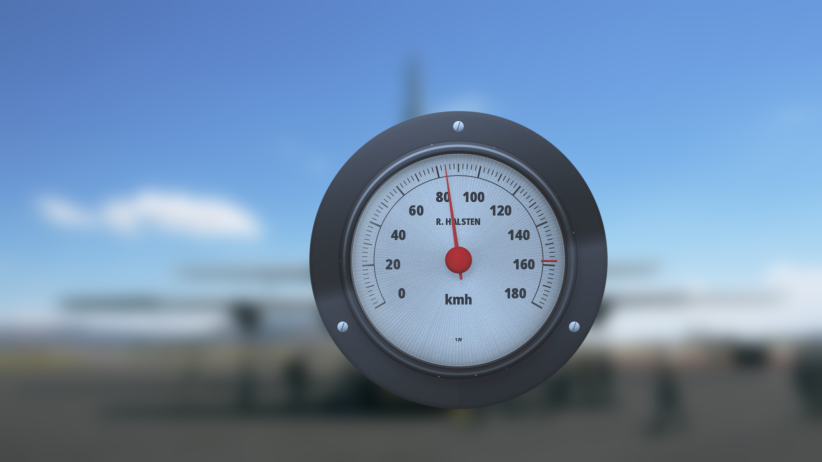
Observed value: 84
